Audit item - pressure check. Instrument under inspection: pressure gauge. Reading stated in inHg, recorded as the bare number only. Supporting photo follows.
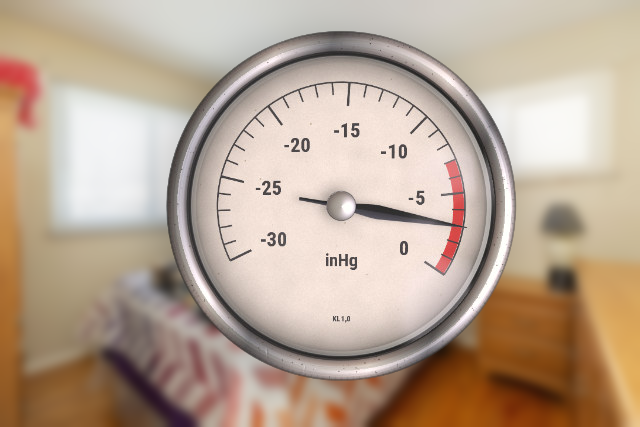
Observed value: -3
